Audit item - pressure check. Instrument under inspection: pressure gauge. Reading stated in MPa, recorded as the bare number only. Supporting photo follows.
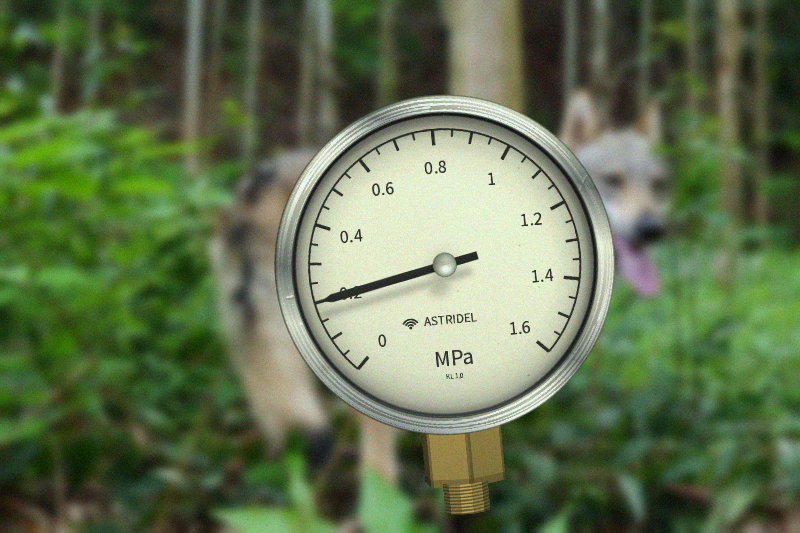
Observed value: 0.2
